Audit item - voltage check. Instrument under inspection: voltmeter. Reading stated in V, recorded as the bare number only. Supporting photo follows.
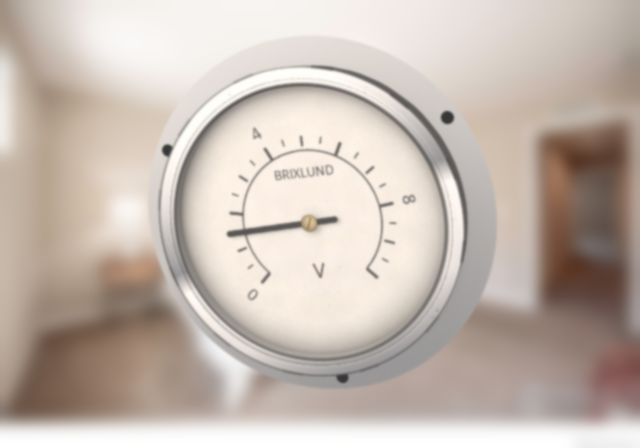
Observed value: 1.5
